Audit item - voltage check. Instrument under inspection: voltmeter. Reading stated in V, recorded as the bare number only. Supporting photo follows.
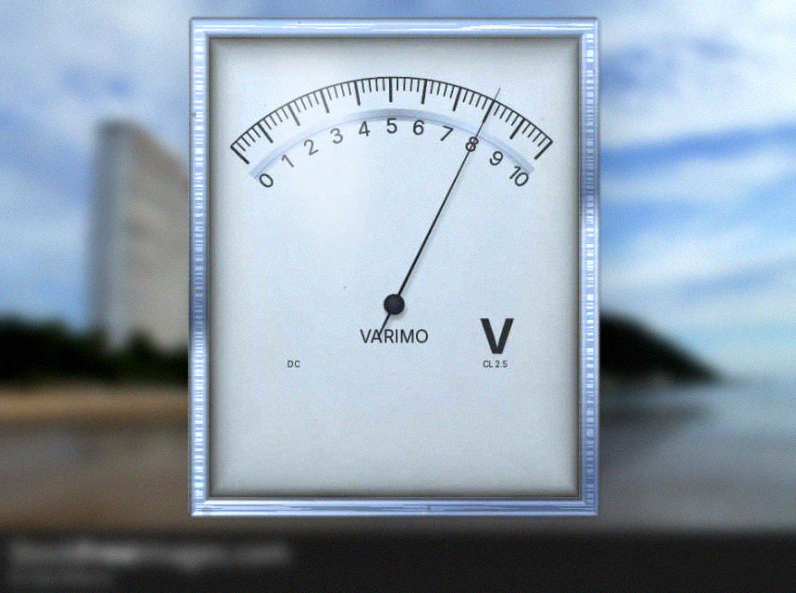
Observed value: 8
